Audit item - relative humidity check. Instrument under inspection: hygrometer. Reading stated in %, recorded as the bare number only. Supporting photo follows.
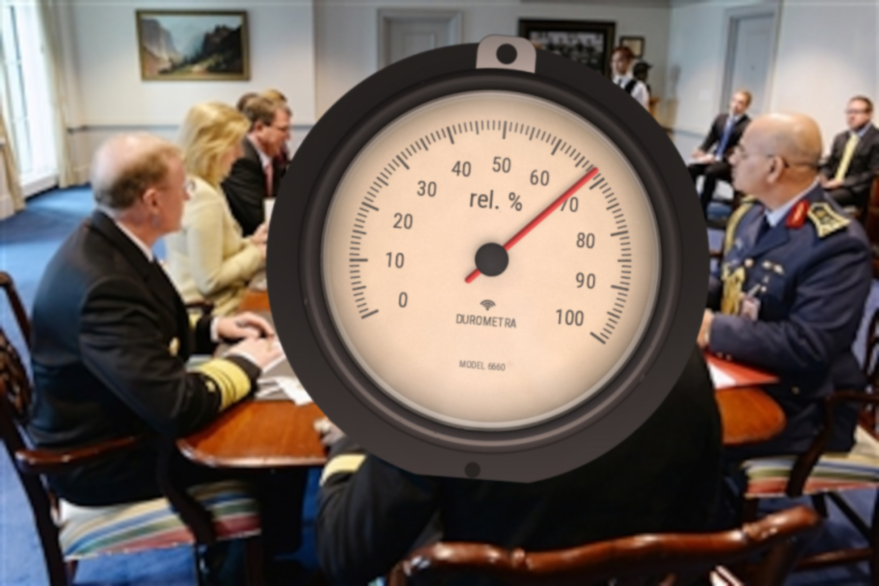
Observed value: 68
